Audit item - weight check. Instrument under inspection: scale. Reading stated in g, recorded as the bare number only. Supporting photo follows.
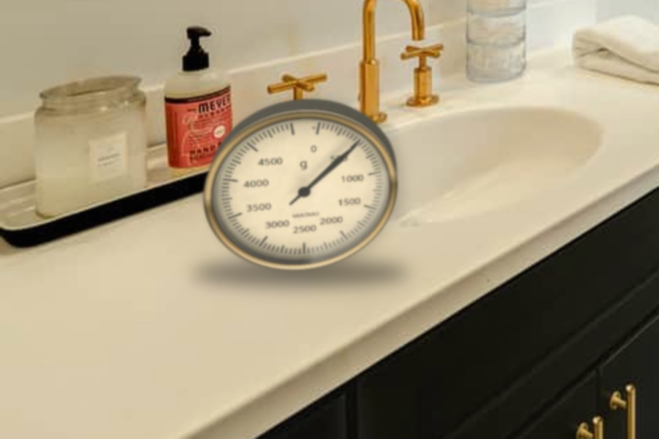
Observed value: 500
